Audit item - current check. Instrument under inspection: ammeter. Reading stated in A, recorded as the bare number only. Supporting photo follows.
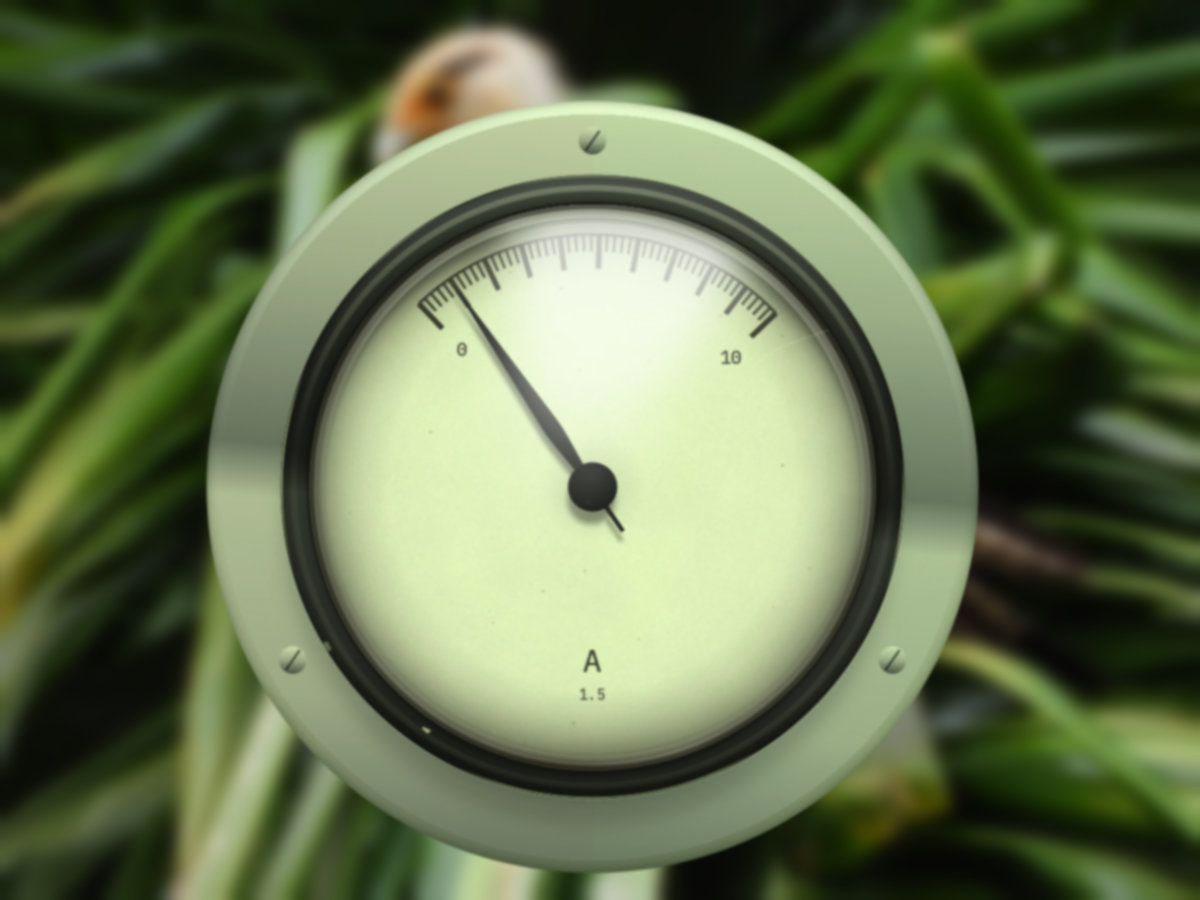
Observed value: 1
